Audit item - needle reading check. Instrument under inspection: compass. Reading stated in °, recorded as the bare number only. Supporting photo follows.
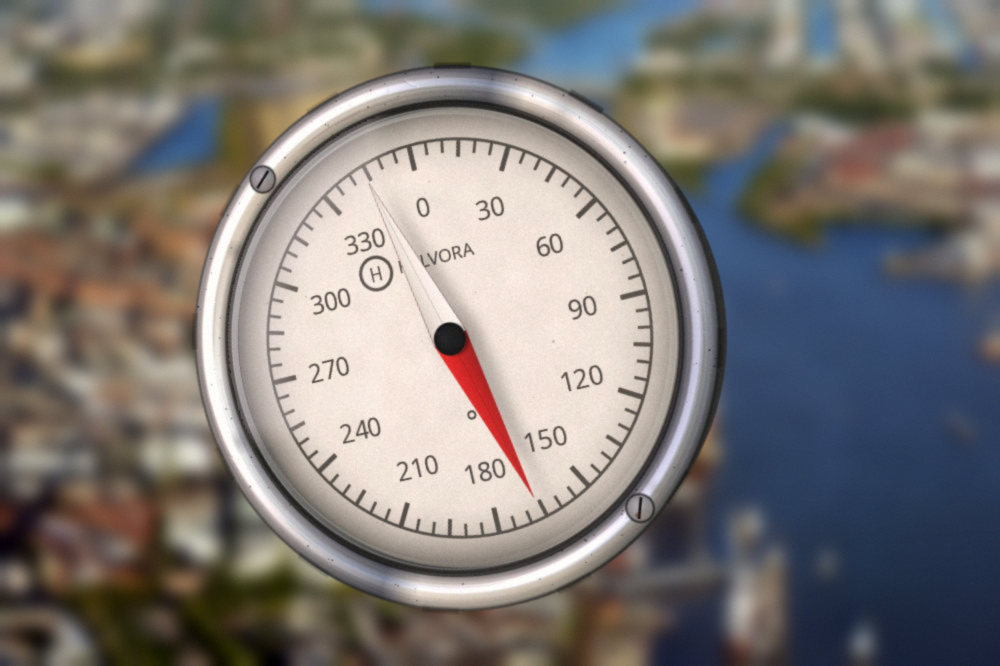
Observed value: 165
